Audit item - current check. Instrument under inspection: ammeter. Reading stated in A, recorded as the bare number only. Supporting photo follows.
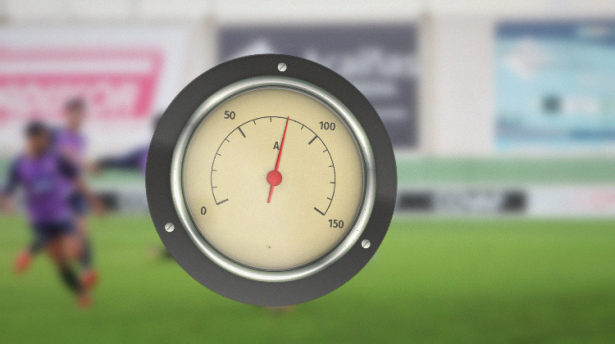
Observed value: 80
